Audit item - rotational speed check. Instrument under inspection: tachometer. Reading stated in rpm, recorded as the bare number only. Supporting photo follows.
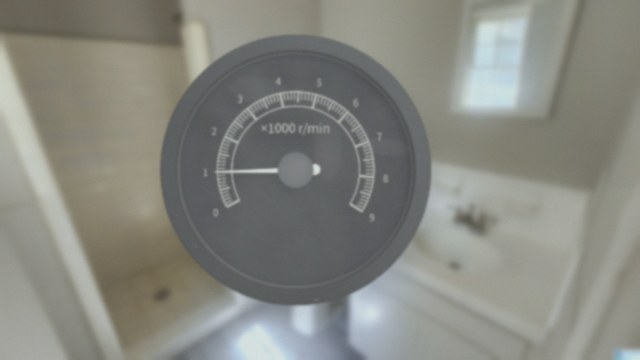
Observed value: 1000
